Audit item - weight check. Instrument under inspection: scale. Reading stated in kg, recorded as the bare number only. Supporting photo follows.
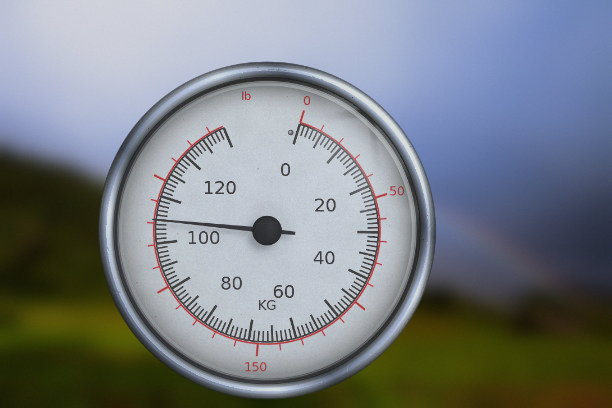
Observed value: 105
